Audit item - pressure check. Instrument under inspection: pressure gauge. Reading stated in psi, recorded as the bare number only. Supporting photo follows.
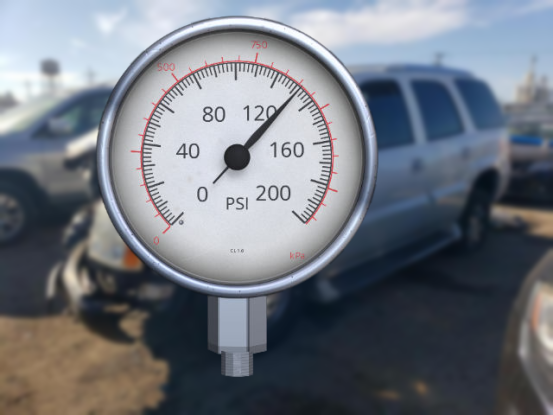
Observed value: 132
